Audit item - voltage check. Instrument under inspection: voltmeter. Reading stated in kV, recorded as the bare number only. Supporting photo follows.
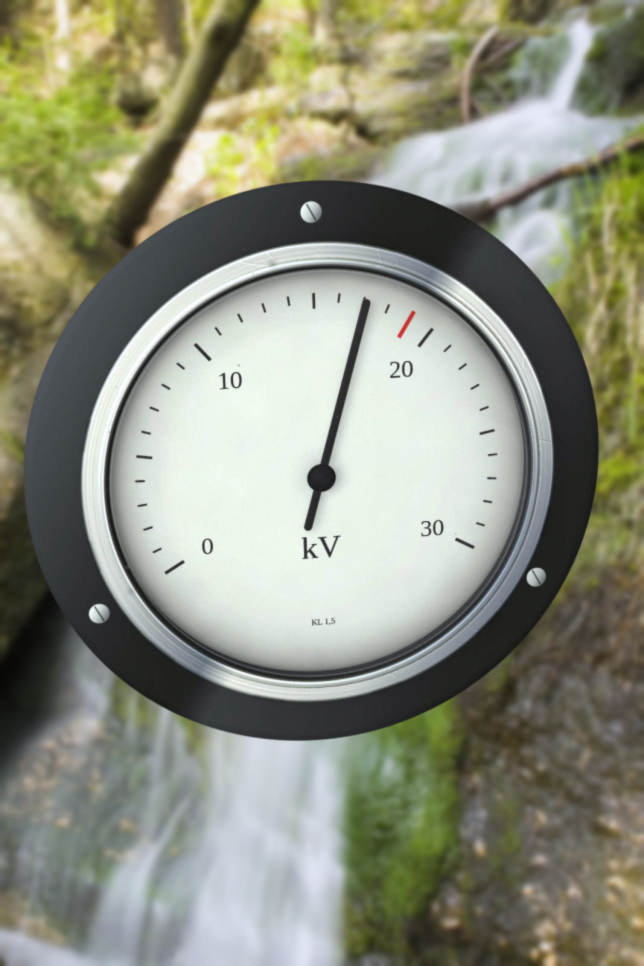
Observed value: 17
